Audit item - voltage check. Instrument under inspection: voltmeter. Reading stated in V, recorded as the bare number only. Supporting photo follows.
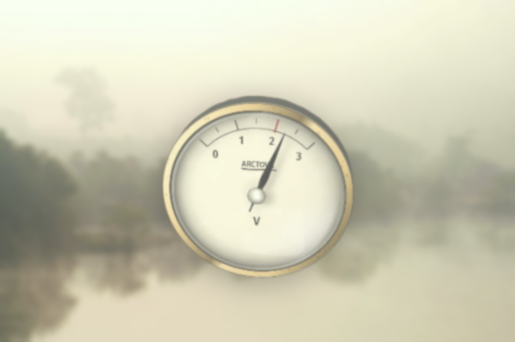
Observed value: 2.25
